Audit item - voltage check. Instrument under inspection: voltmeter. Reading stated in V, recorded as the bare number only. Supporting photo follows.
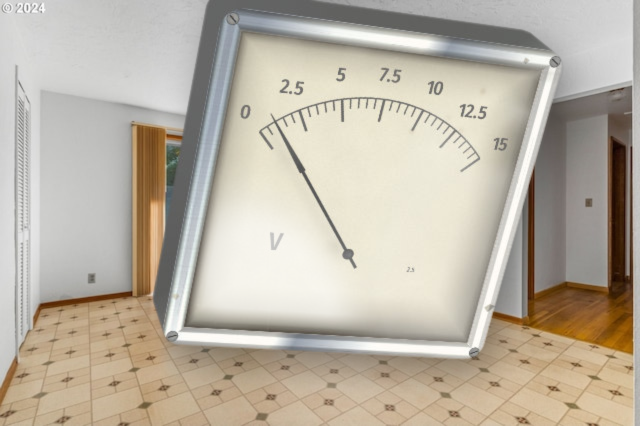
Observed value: 1
